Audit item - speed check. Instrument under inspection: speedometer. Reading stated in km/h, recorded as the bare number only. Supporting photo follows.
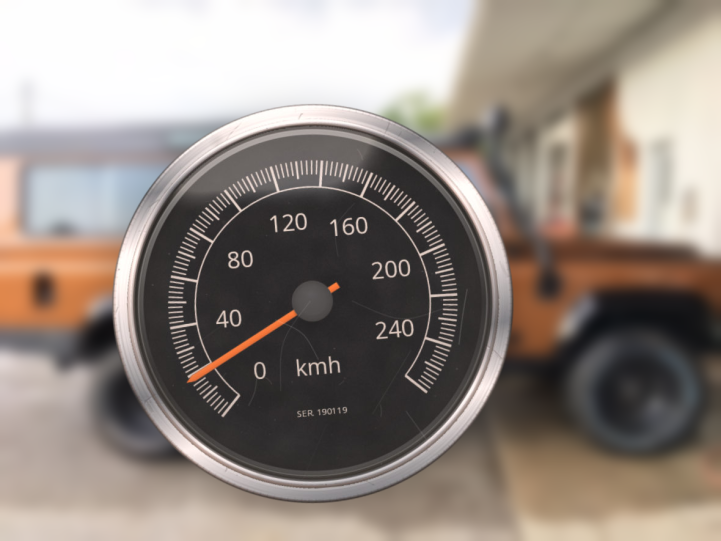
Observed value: 18
